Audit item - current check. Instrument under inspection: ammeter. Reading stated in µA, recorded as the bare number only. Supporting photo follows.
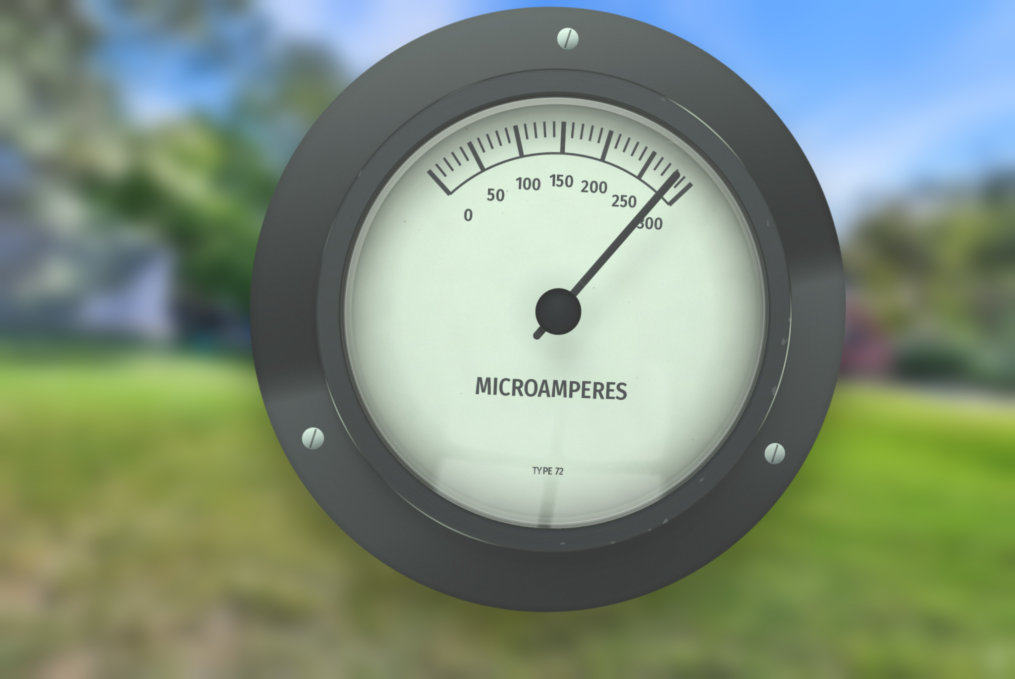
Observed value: 280
